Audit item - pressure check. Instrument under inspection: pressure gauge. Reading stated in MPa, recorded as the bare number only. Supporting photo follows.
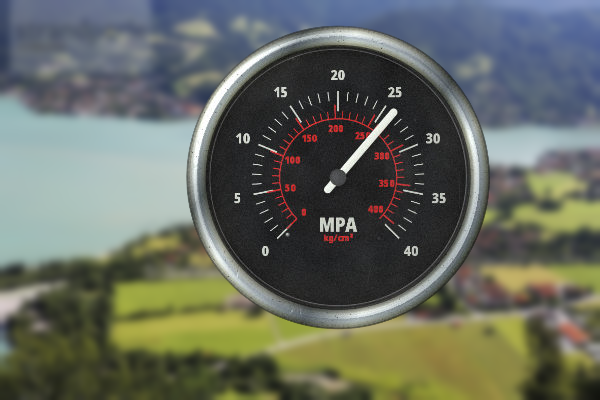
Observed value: 26
